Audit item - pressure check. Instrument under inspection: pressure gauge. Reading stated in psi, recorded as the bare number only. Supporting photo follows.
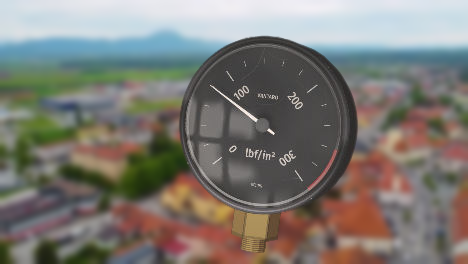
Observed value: 80
